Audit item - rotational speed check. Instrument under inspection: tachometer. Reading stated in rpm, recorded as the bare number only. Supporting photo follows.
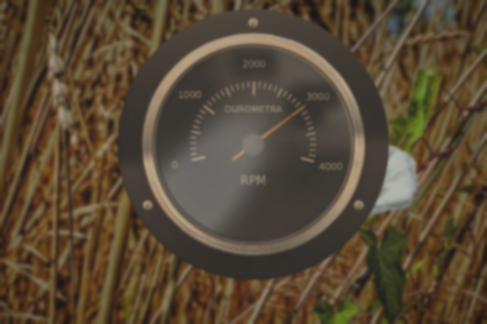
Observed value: 3000
